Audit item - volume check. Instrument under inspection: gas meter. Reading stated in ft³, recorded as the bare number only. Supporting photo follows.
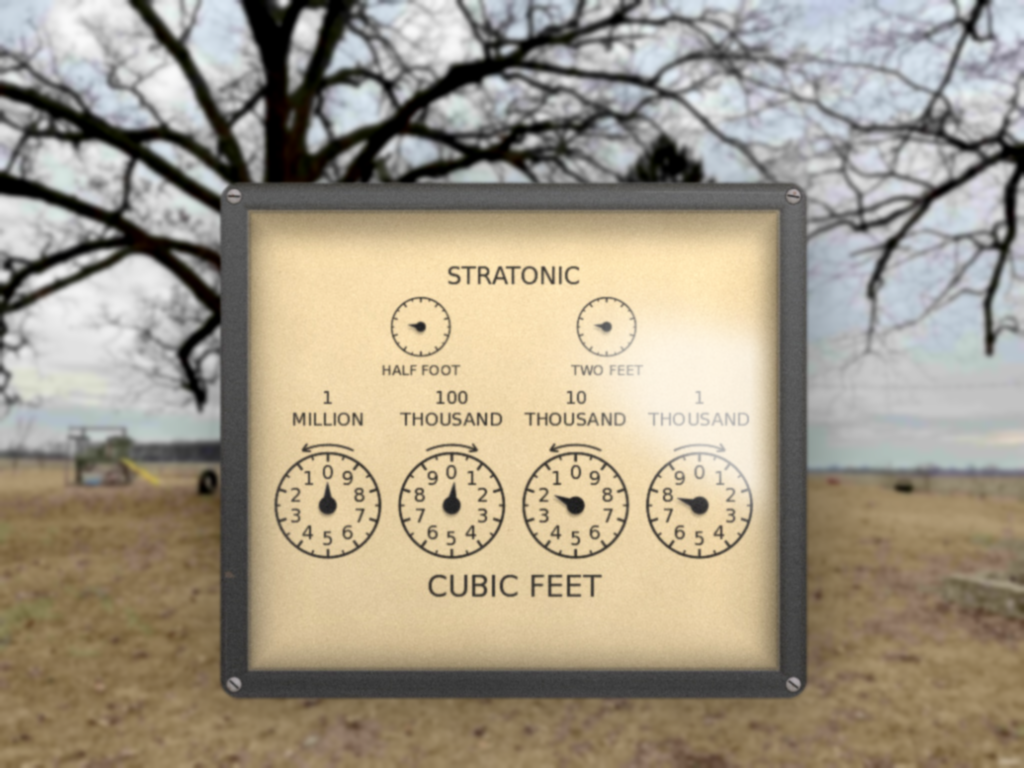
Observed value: 1800
